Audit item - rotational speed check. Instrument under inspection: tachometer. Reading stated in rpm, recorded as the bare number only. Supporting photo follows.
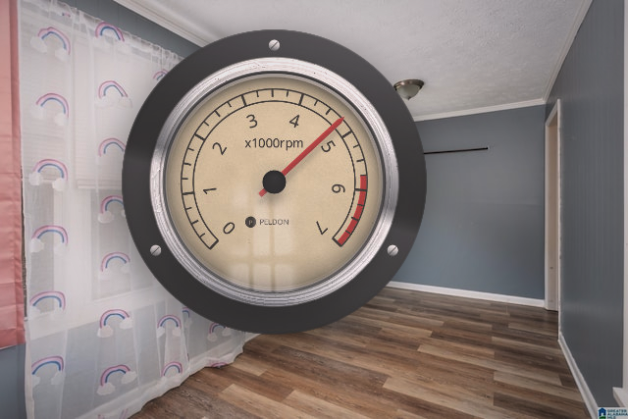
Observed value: 4750
